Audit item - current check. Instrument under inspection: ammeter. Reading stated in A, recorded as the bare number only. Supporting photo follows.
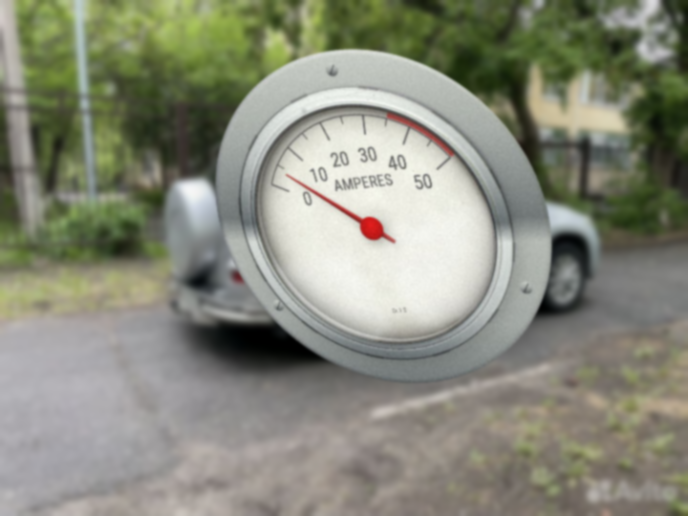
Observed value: 5
